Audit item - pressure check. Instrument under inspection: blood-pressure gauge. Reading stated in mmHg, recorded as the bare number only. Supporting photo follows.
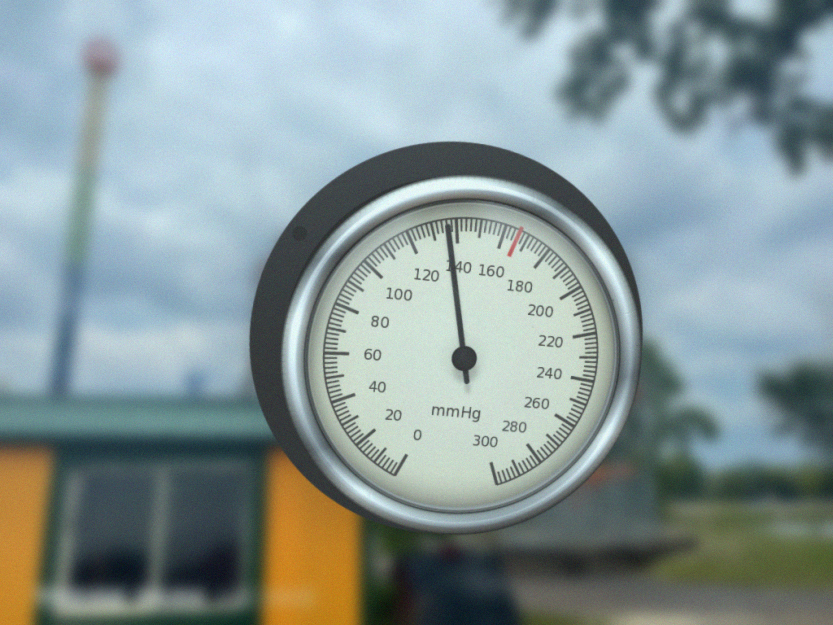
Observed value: 136
